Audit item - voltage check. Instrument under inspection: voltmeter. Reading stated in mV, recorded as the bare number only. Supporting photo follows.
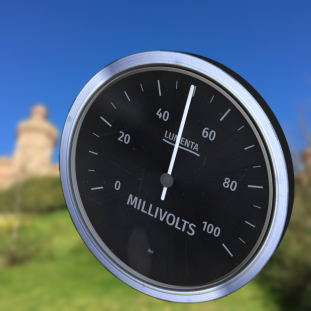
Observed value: 50
